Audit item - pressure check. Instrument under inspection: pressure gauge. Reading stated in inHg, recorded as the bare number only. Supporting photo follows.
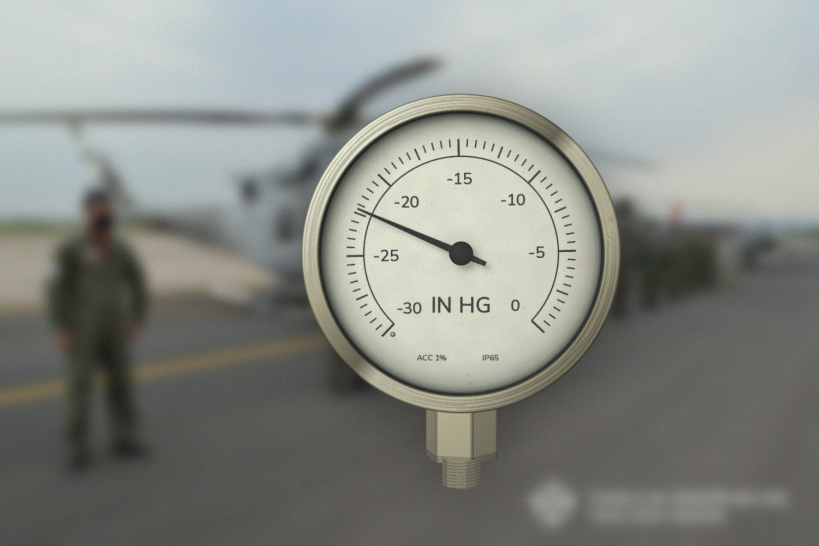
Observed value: -22.25
